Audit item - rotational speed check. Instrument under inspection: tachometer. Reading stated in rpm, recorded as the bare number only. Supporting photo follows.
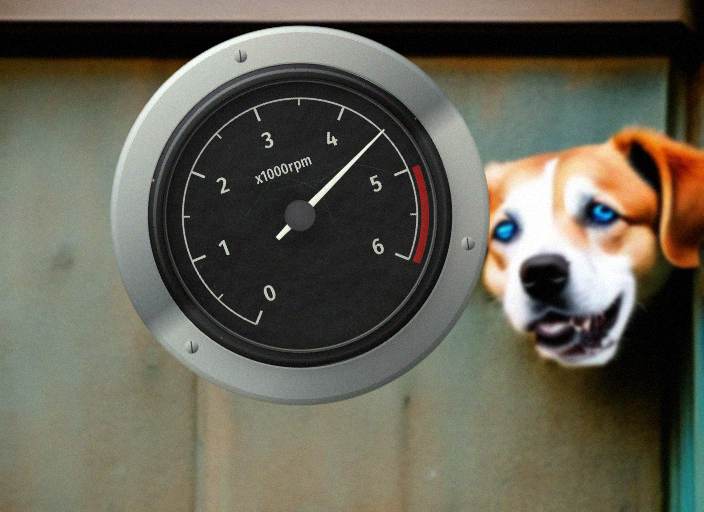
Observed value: 4500
